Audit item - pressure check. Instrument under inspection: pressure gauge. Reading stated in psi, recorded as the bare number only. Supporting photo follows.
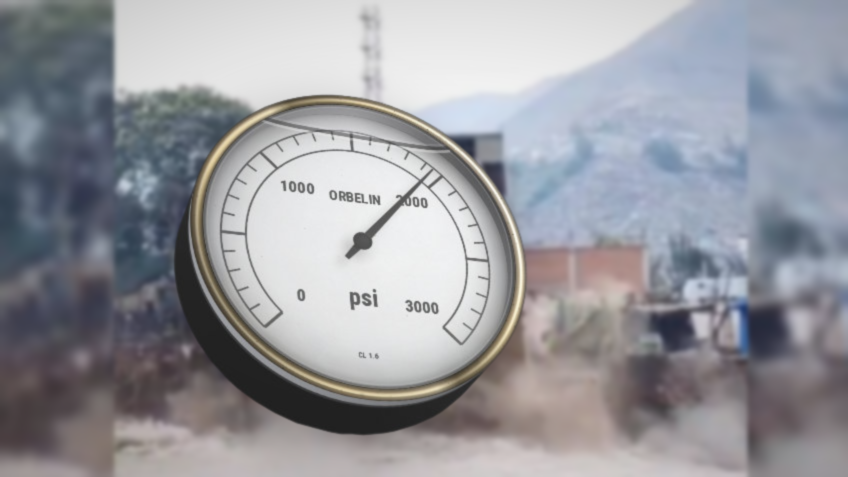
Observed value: 1950
